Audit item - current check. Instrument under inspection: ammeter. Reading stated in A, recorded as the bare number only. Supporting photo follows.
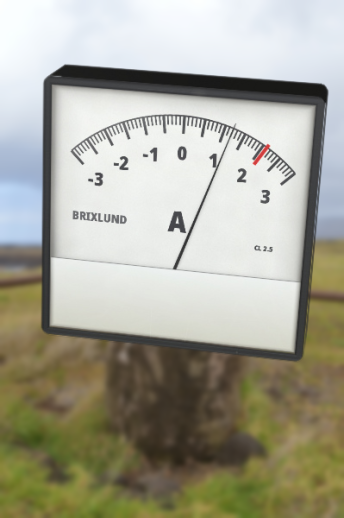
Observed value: 1.2
